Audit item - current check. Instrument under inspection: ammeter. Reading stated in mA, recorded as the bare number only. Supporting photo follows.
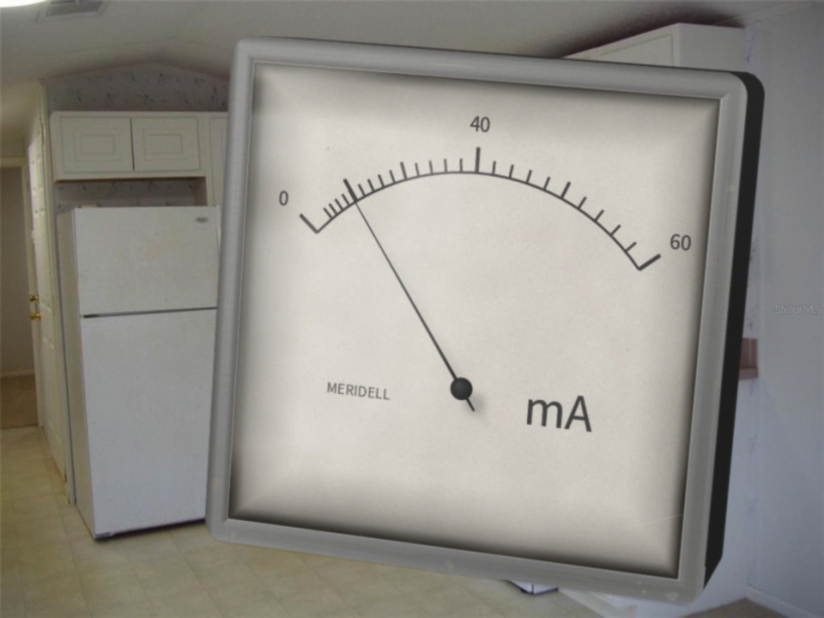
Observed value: 20
